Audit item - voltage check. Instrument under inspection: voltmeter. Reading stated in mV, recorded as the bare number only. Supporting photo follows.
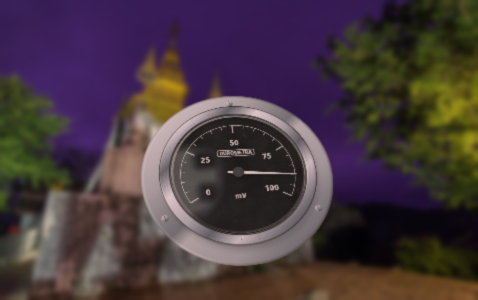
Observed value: 90
